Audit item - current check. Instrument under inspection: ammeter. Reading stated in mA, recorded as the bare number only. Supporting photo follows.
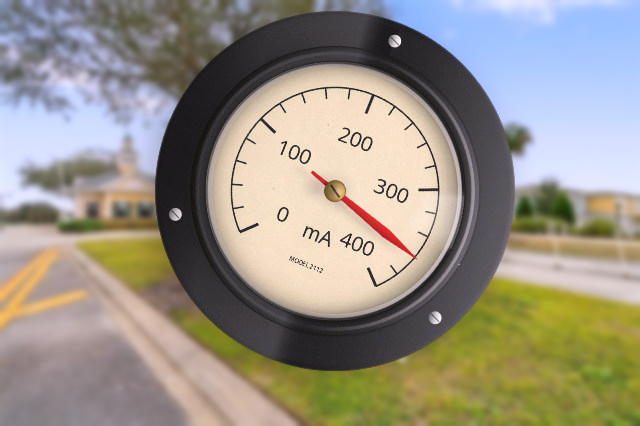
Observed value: 360
